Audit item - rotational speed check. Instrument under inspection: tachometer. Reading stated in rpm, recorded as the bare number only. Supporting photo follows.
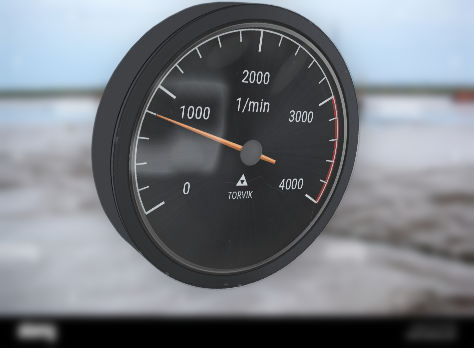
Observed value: 800
